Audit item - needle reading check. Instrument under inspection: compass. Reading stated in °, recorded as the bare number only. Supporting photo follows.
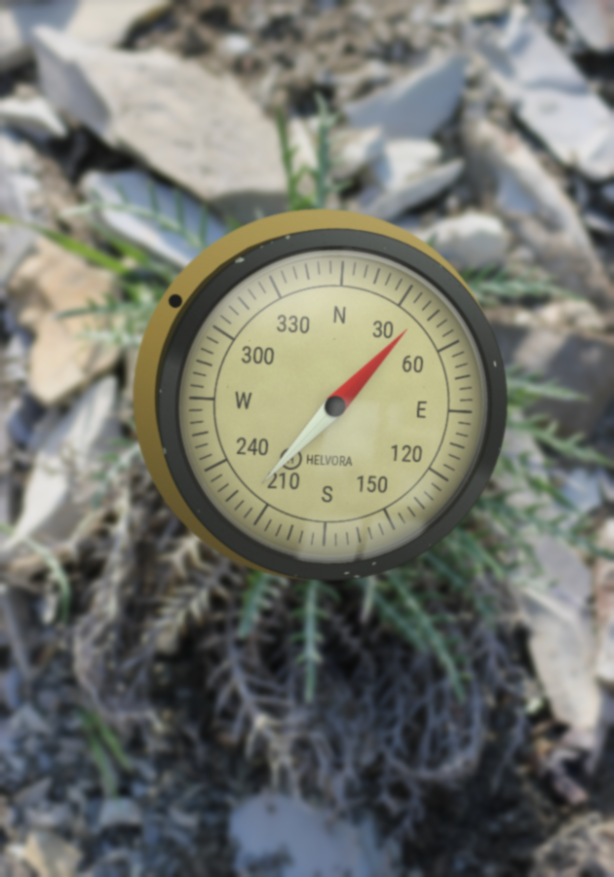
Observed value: 40
